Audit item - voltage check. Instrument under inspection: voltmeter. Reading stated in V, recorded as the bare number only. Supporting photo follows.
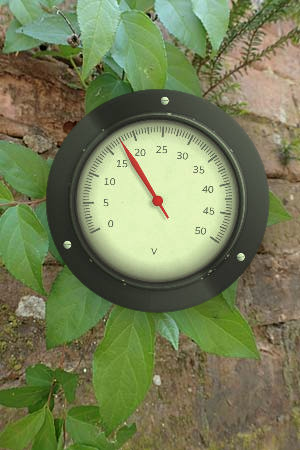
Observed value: 17.5
